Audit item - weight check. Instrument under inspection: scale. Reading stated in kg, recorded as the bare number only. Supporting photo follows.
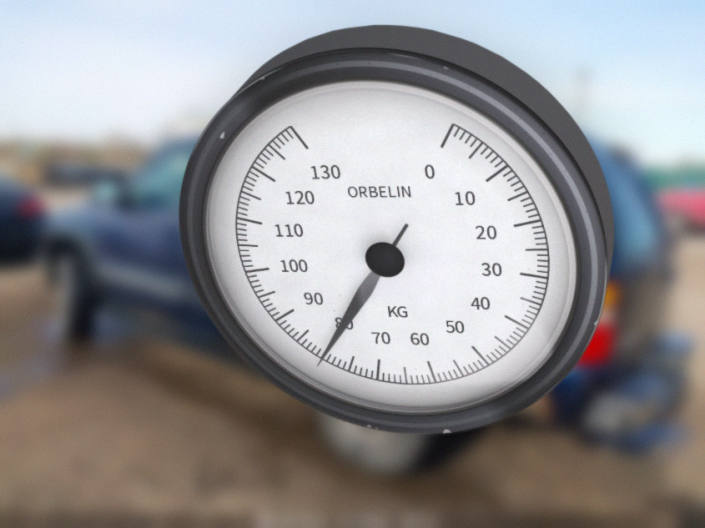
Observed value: 80
